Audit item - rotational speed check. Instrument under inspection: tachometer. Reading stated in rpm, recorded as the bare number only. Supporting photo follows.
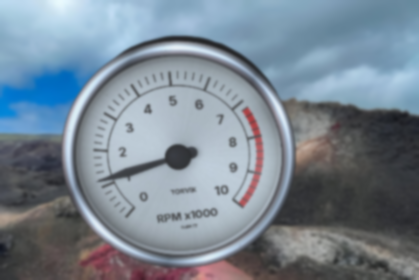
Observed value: 1200
